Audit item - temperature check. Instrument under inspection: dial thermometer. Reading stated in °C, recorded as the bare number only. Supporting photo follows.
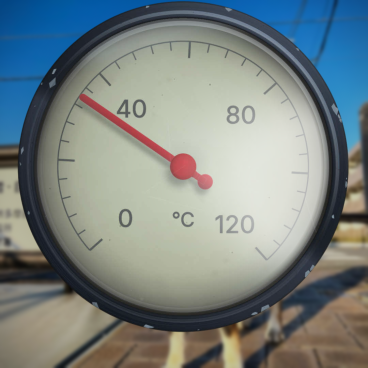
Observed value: 34
